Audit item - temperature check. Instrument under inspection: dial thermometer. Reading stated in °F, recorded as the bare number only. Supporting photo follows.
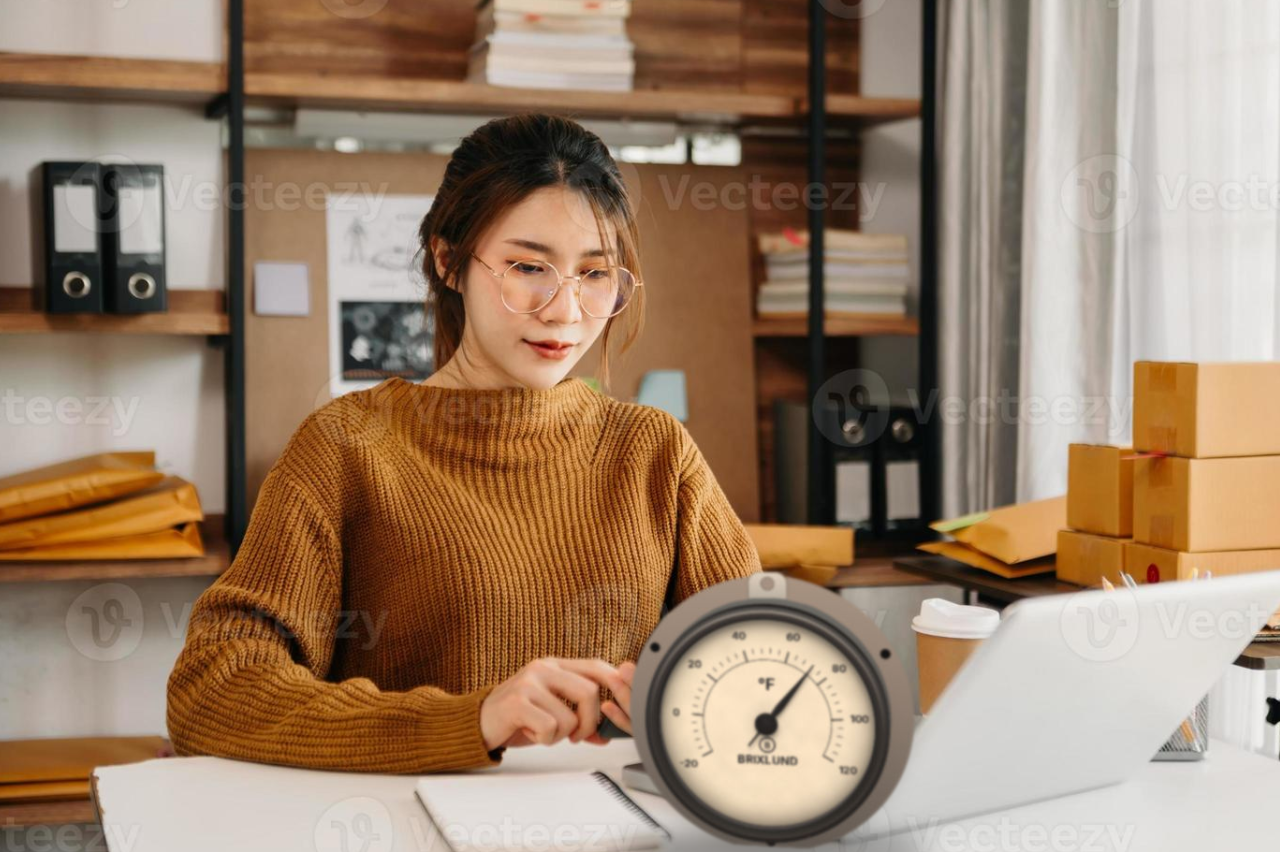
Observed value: 72
